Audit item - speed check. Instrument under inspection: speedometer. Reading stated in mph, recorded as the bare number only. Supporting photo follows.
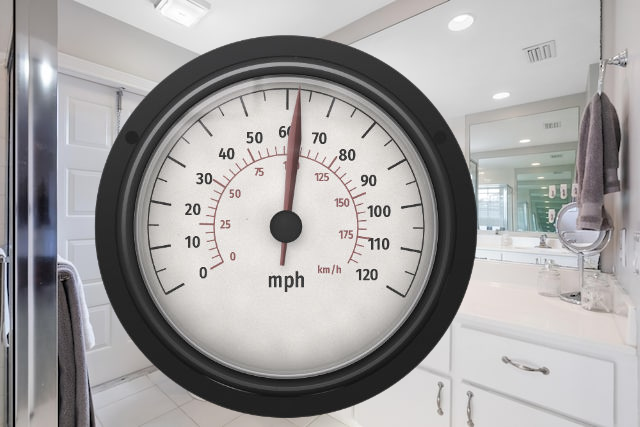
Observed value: 62.5
